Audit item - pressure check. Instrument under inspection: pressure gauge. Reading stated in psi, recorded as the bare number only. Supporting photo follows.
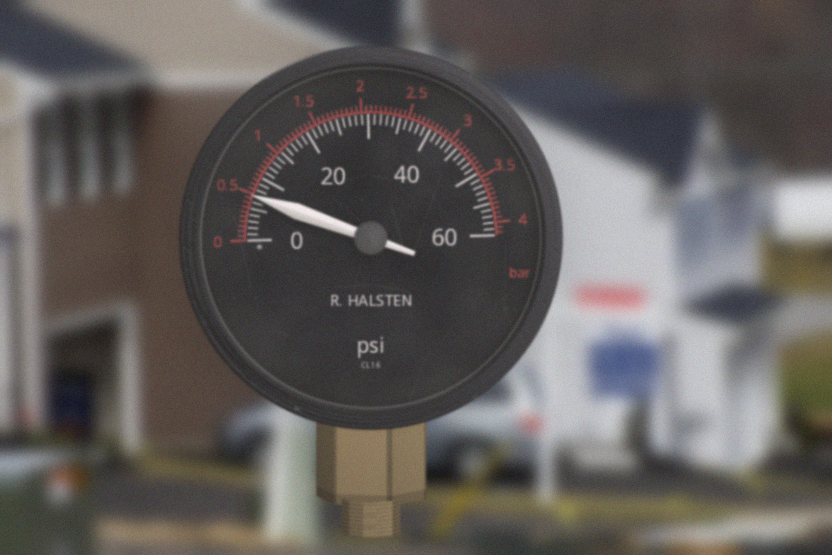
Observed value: 7
